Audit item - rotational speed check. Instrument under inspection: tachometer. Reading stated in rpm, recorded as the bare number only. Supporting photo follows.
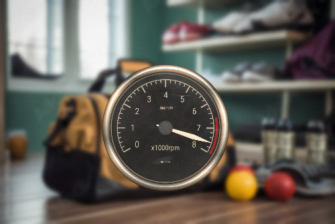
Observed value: 7600
